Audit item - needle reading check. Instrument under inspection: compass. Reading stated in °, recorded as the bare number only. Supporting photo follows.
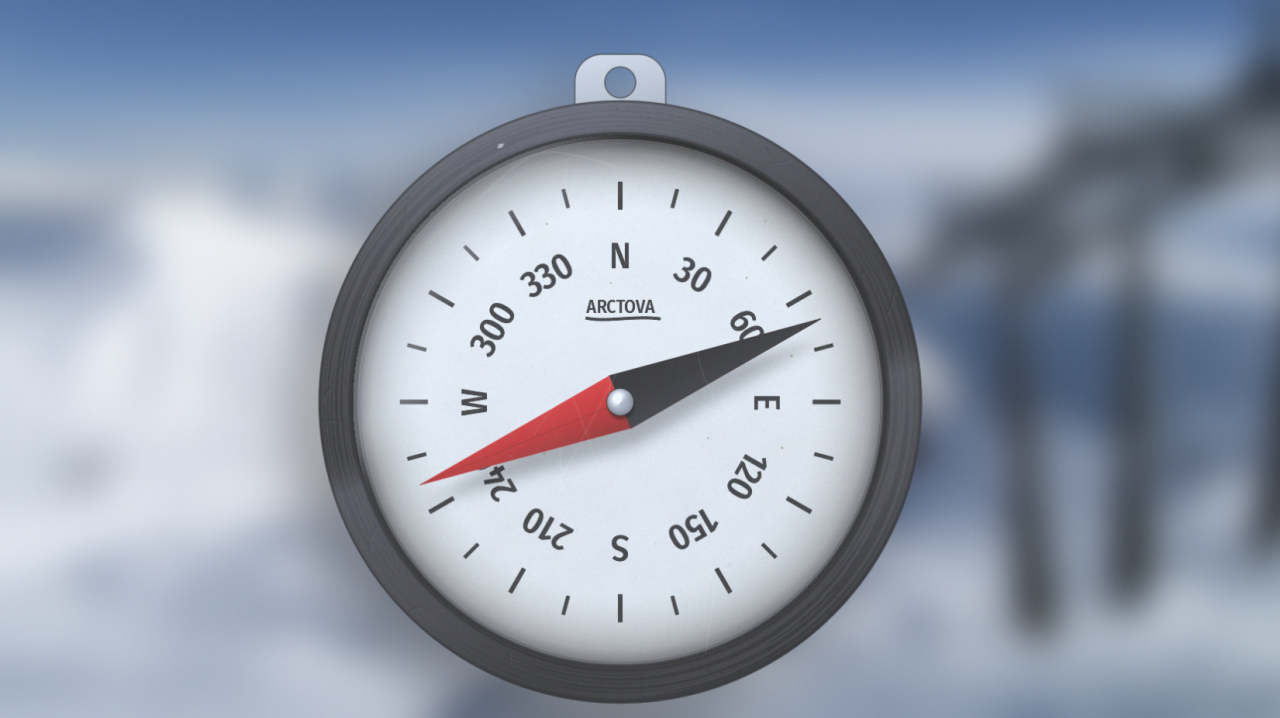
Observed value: 247.5
